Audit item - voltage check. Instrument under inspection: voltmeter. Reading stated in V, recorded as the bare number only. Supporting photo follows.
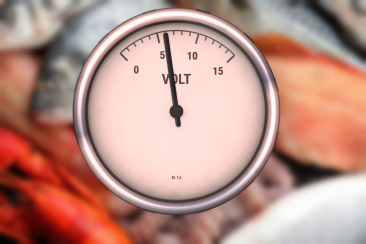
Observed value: 6
